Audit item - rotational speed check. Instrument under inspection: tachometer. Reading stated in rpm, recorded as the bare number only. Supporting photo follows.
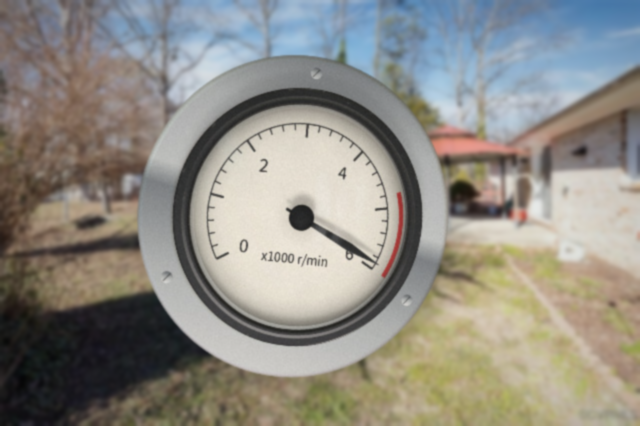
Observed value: 5900
